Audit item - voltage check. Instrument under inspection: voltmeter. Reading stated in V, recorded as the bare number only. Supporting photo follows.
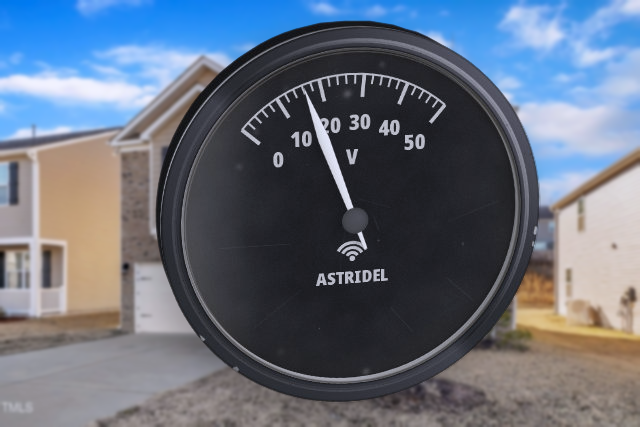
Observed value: 16
